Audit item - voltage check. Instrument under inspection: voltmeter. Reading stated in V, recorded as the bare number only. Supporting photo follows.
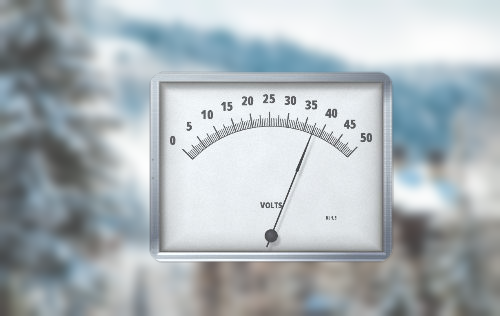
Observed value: 37.5
